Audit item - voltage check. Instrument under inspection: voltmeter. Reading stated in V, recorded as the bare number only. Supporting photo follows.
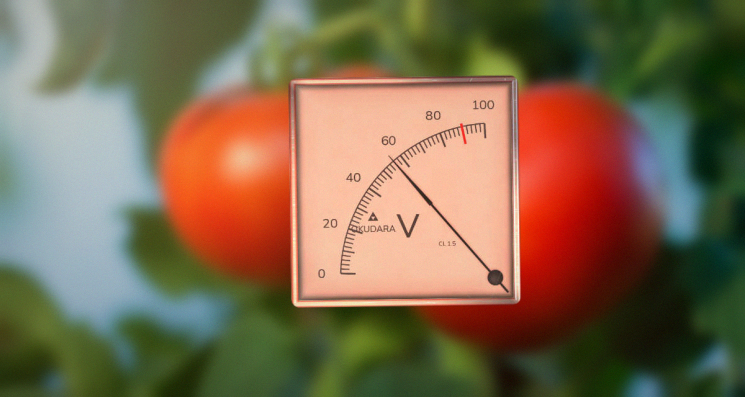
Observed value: 56
